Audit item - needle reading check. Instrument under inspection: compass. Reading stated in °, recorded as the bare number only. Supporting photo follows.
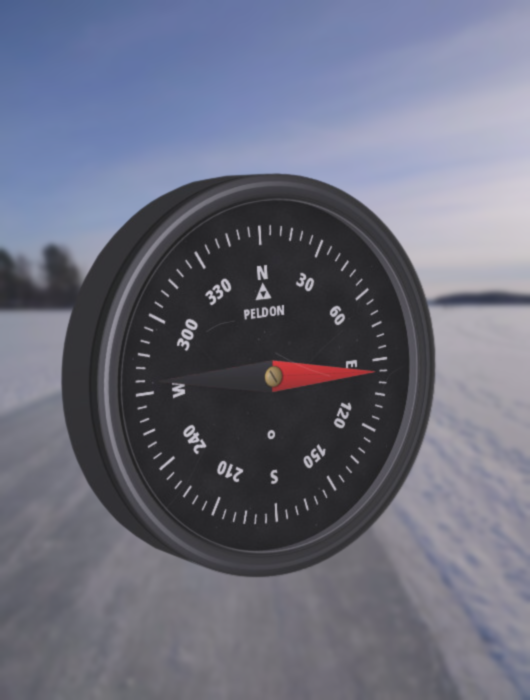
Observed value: 95
